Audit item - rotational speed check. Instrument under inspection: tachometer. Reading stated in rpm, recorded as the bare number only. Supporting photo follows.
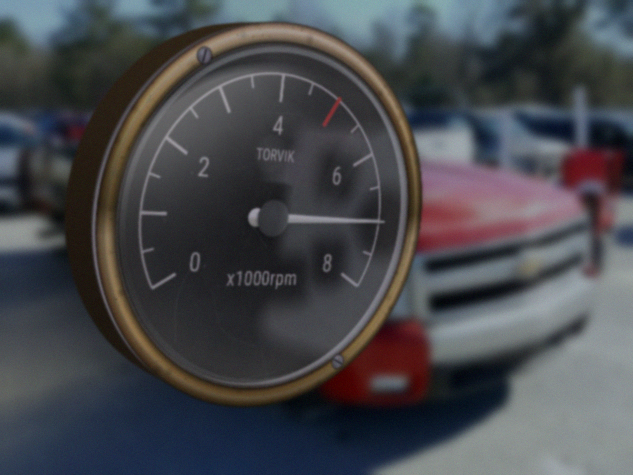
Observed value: 7000
